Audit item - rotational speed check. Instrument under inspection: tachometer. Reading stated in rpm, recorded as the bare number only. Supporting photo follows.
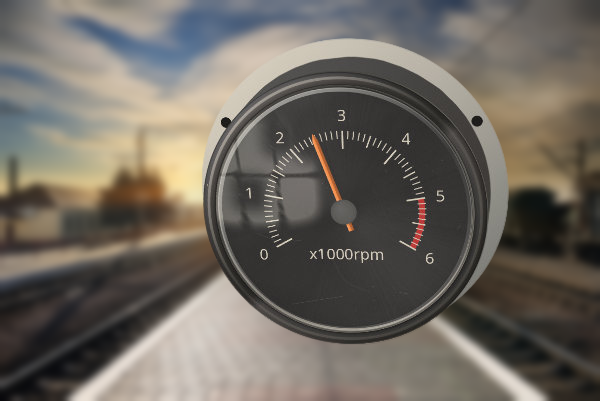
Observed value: 2500
